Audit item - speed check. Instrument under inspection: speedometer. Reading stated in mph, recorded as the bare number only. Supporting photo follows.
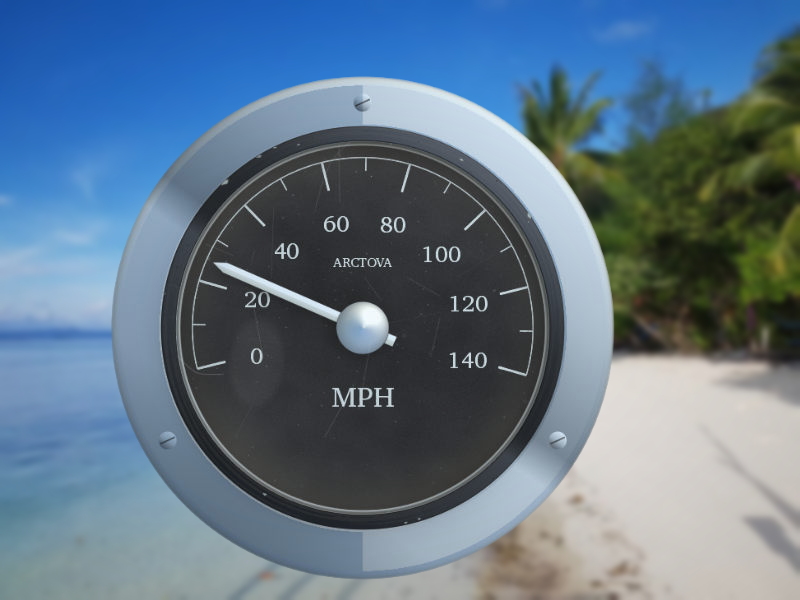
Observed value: 25
